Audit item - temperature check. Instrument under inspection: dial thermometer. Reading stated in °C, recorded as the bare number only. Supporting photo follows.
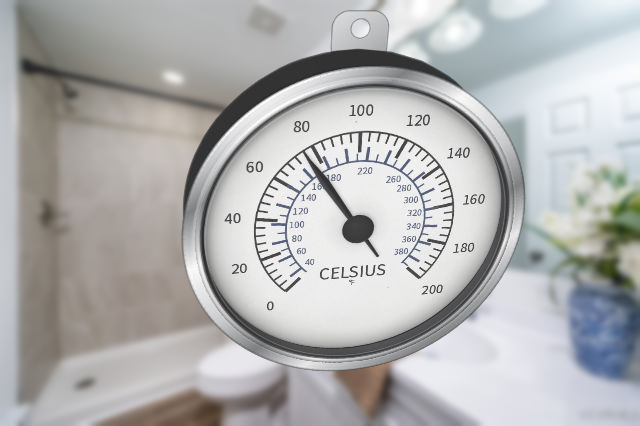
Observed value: 76
